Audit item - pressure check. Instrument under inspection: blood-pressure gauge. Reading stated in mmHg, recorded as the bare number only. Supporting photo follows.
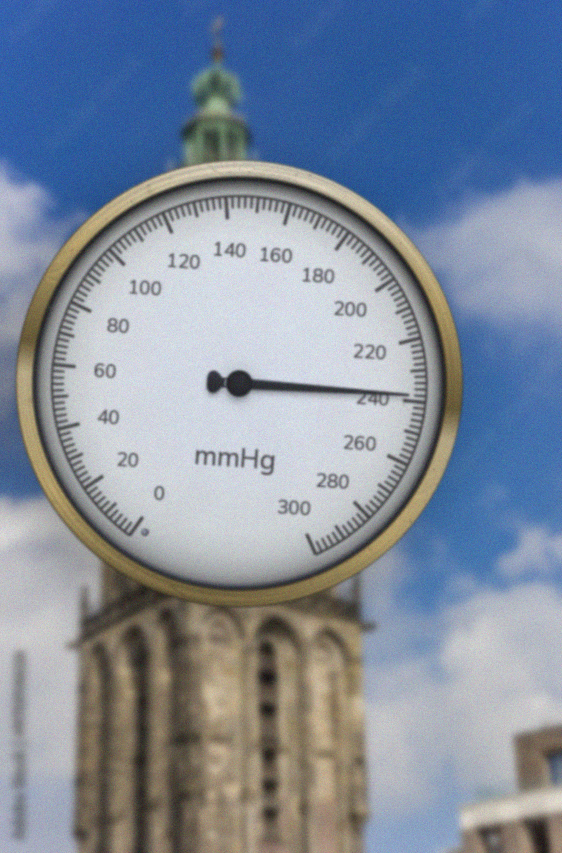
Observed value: 238
